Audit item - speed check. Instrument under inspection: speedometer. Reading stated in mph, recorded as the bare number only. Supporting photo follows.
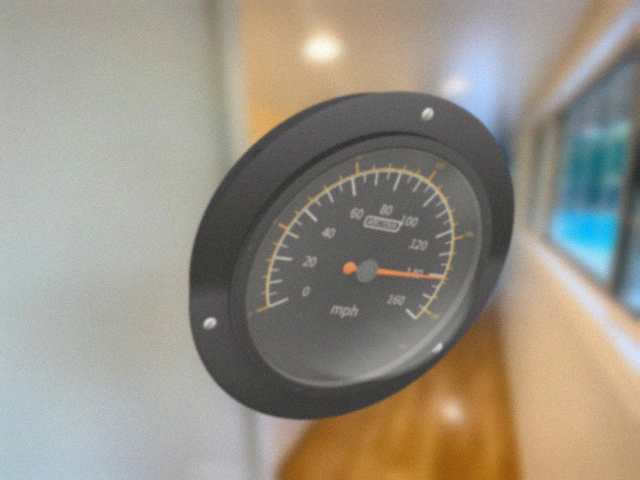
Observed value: 140
